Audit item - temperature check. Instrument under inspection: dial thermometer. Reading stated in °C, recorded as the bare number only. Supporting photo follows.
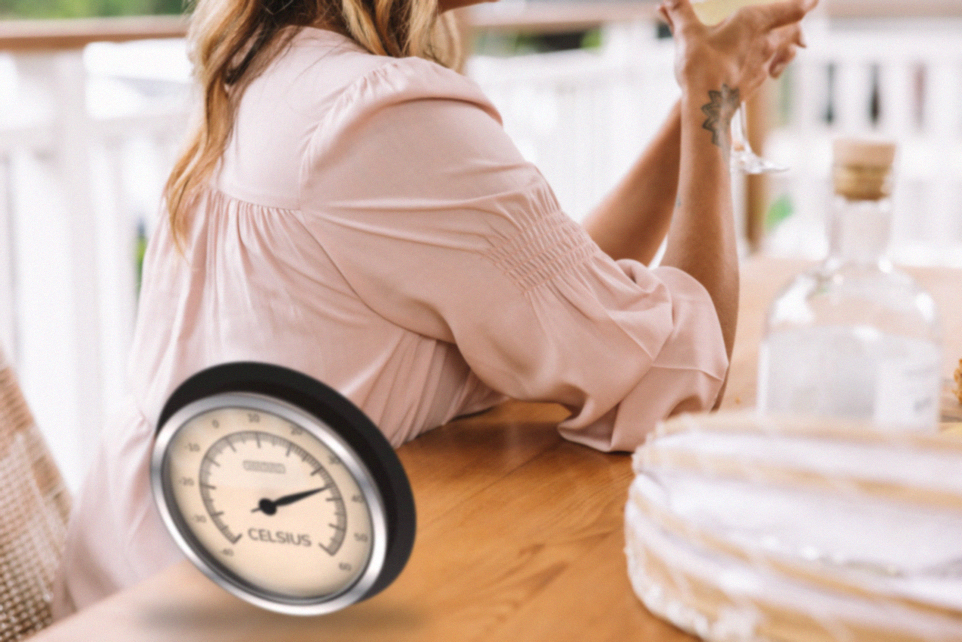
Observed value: 35
